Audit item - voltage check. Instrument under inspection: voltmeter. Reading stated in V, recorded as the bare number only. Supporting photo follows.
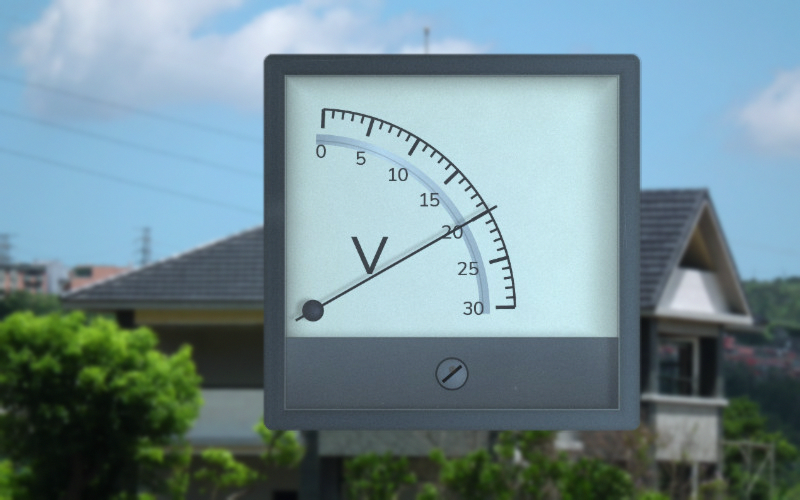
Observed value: 20
